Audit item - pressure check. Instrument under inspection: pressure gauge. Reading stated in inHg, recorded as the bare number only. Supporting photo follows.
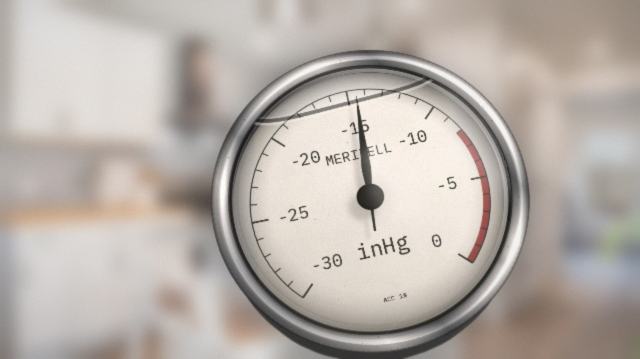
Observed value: -14.5
